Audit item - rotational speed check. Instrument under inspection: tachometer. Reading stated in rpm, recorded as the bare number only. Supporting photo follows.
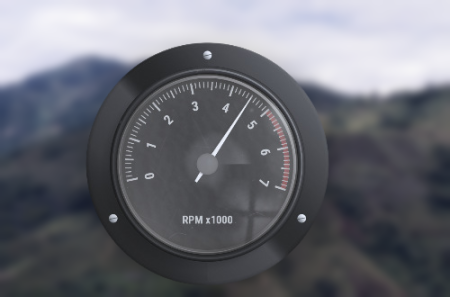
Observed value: 4500
